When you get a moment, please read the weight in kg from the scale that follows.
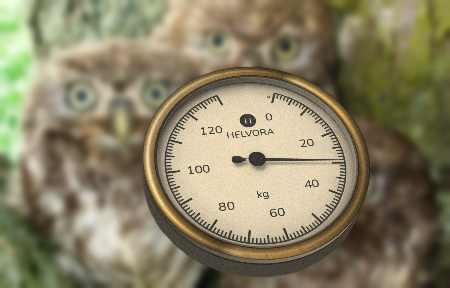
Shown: 30 kg
